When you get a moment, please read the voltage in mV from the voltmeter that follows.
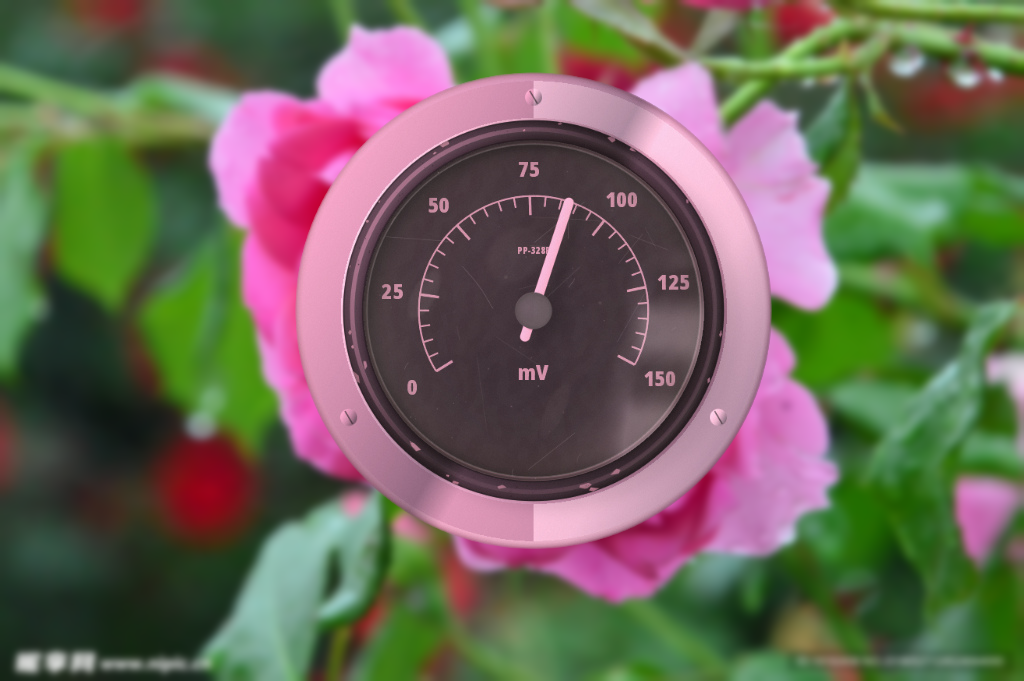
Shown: 87.5 mV
